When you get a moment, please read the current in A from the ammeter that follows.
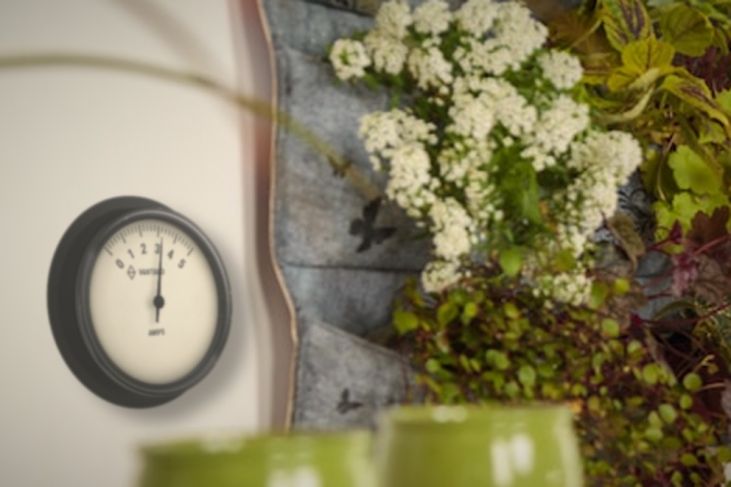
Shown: 3 A
